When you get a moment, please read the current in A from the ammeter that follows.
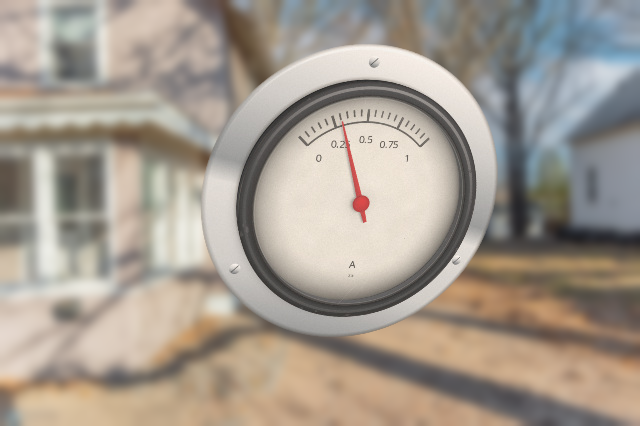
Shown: 0.3 A
